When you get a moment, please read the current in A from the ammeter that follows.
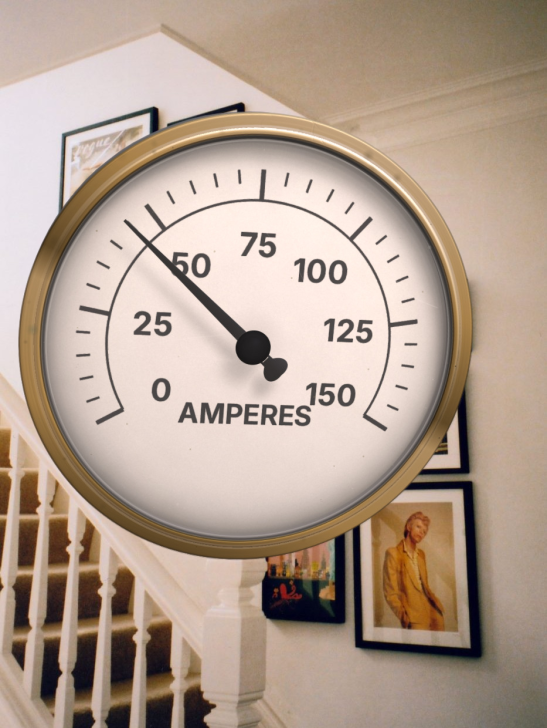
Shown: 45 A
